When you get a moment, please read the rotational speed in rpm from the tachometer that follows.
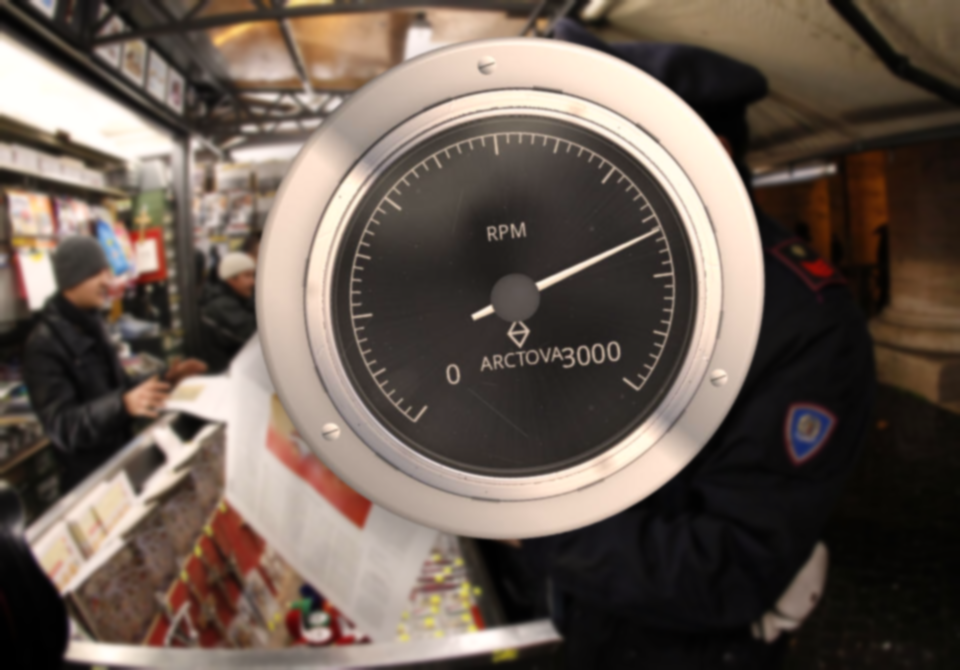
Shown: 2300 rpm
